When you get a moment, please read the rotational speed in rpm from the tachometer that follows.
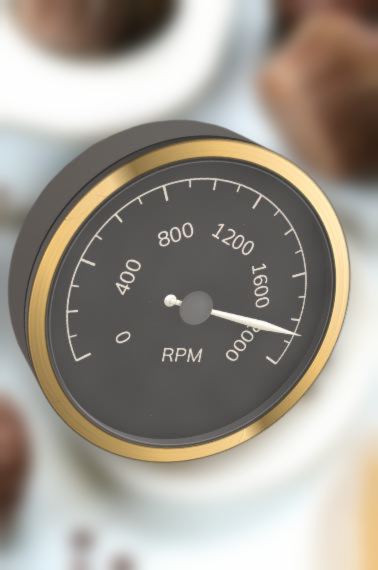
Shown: 1850 rpm
